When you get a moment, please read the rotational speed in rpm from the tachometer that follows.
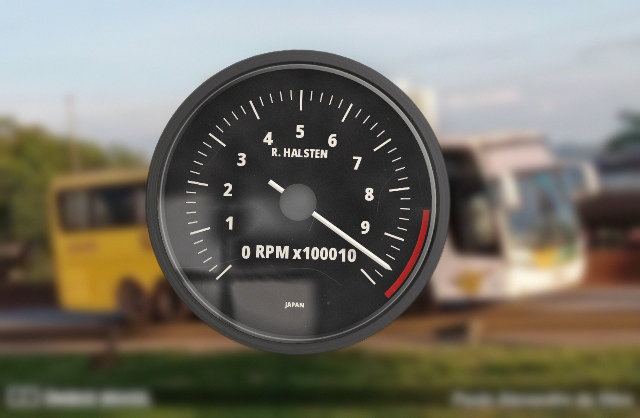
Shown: 9600 rpm
